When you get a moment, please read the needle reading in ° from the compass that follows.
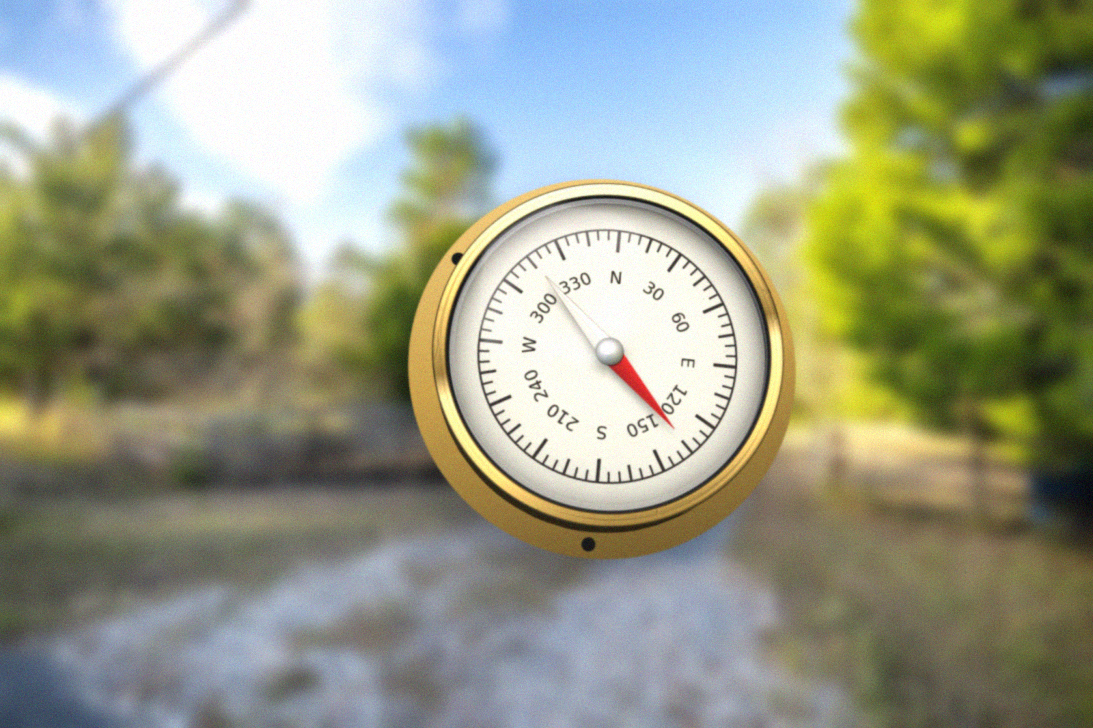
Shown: 135 °
